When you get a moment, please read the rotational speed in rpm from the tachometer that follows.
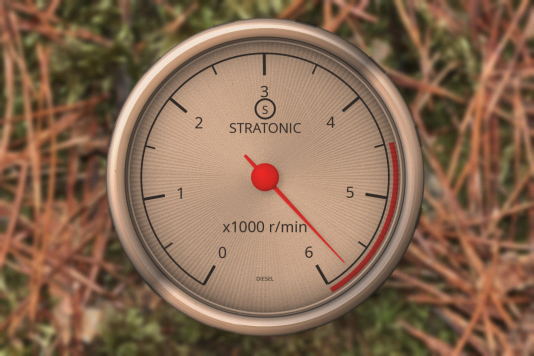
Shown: 5750 rpm
